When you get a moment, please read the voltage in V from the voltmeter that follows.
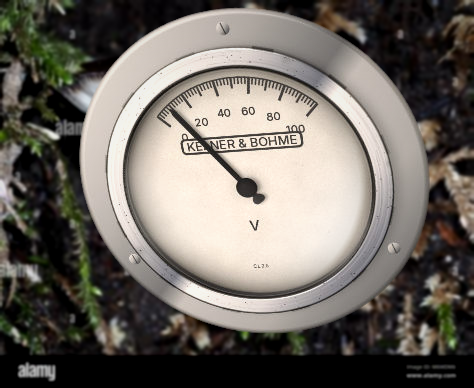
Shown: 10 V
